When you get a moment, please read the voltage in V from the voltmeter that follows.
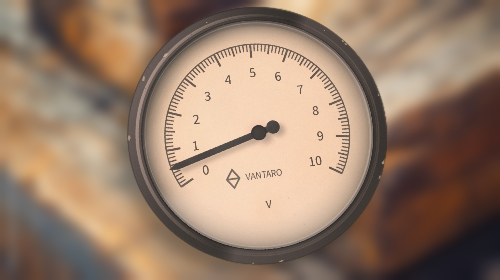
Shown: 0.5 V
